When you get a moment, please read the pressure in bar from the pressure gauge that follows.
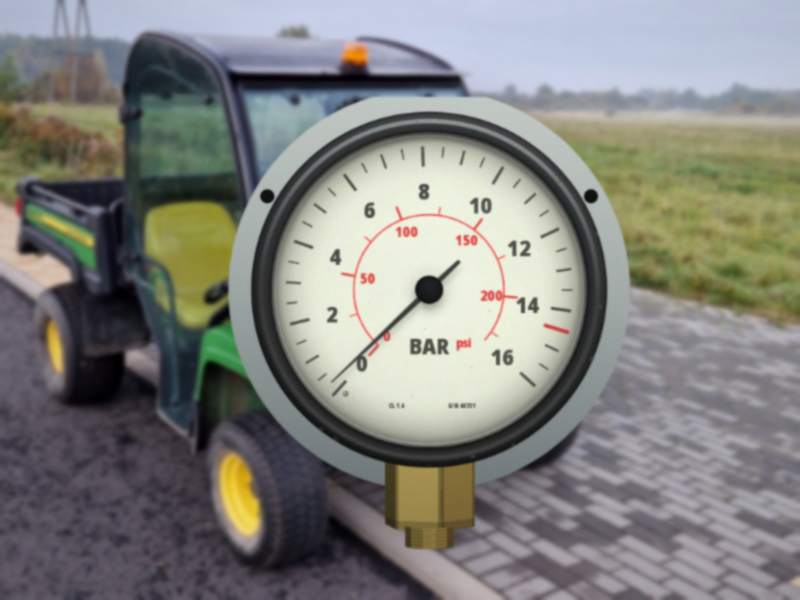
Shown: 0.25 bar
